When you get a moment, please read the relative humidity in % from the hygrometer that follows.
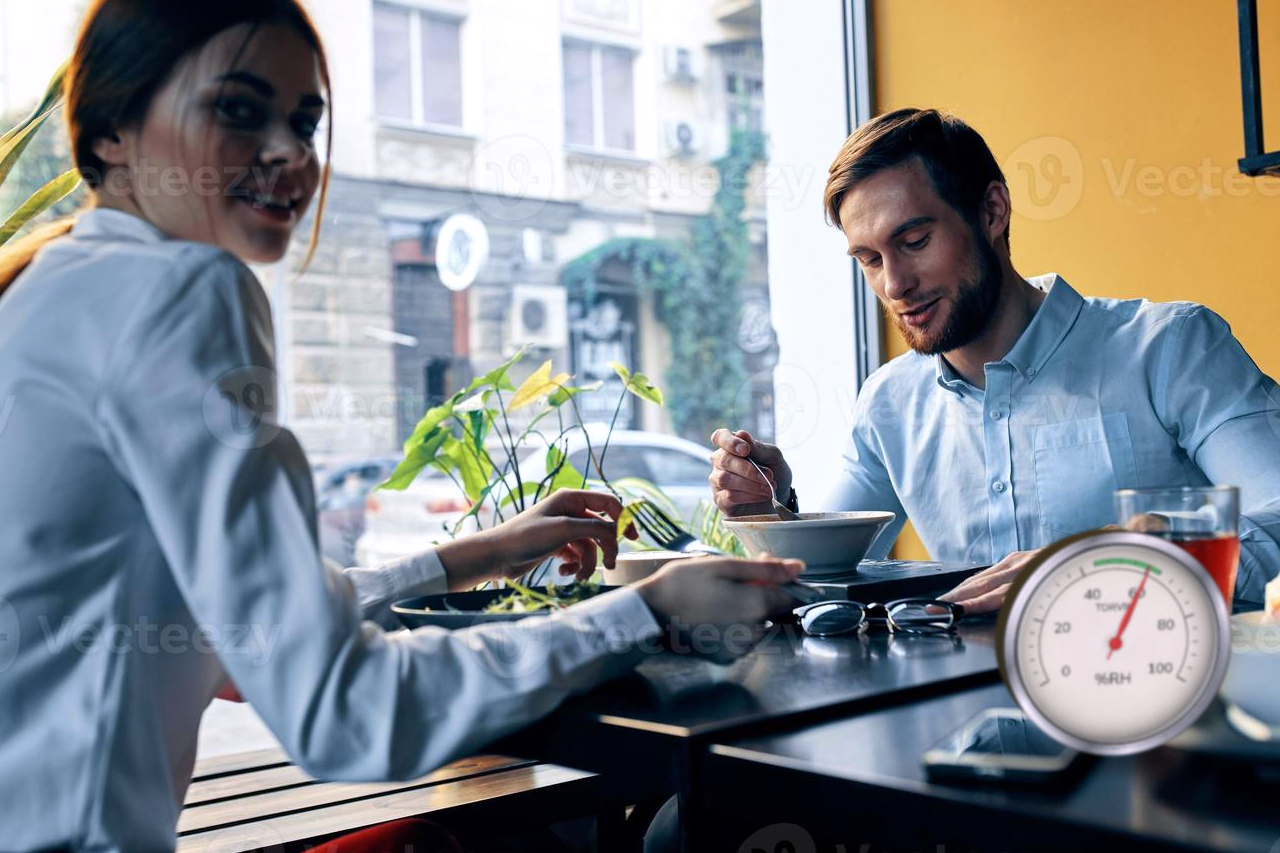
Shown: 60 %
